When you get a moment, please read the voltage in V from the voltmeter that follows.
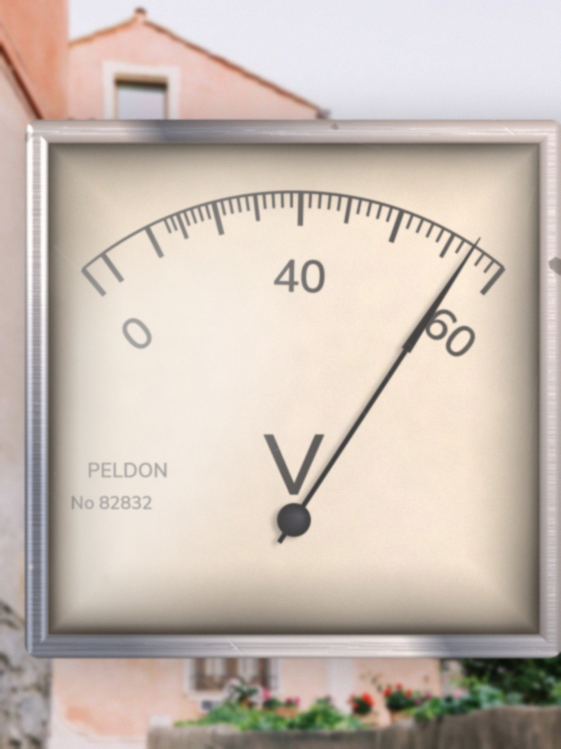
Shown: 57 V
